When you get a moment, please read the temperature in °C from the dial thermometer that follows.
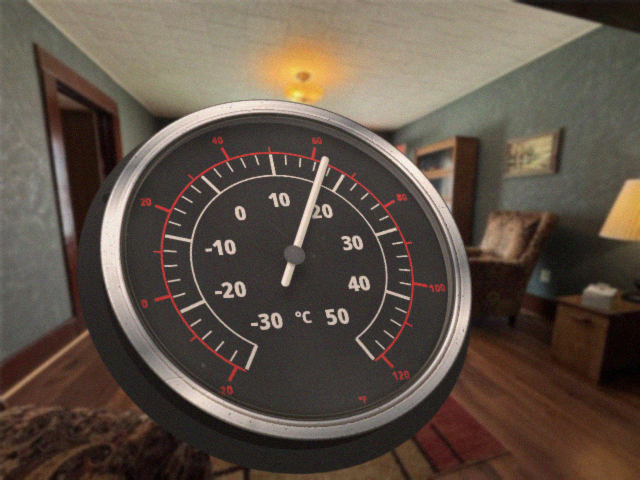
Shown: 17 °C
